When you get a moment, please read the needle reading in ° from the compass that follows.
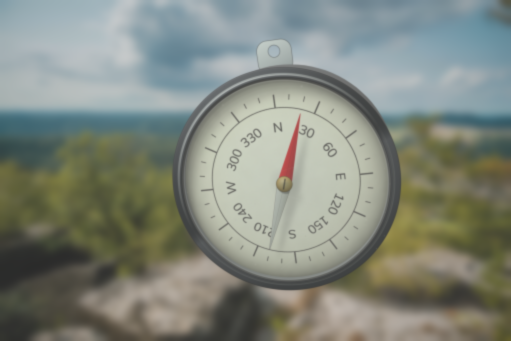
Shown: 20 °
